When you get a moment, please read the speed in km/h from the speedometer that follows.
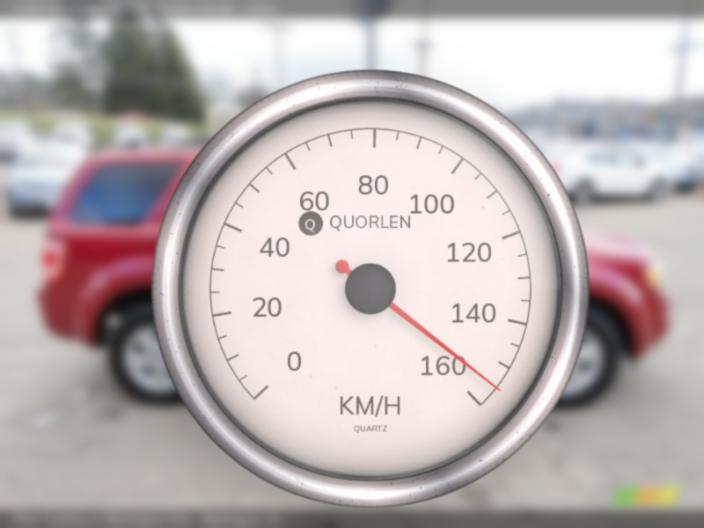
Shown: 155 km/h
